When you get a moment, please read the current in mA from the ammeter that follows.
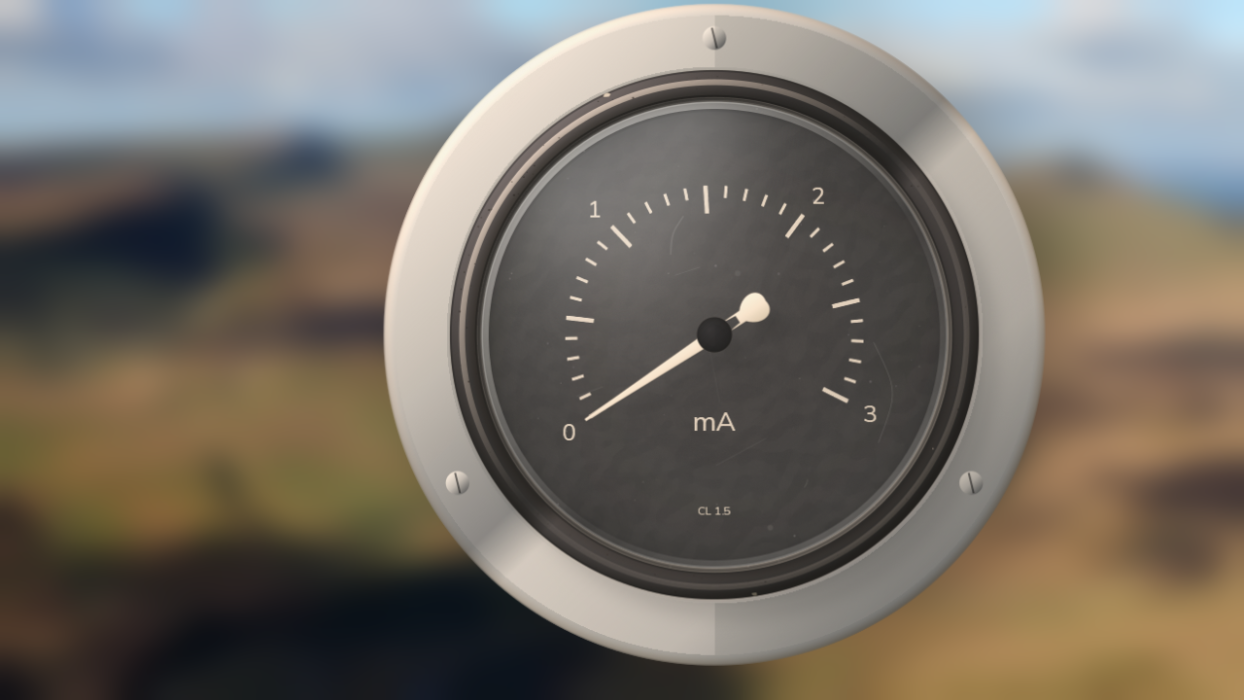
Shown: 0 mA
